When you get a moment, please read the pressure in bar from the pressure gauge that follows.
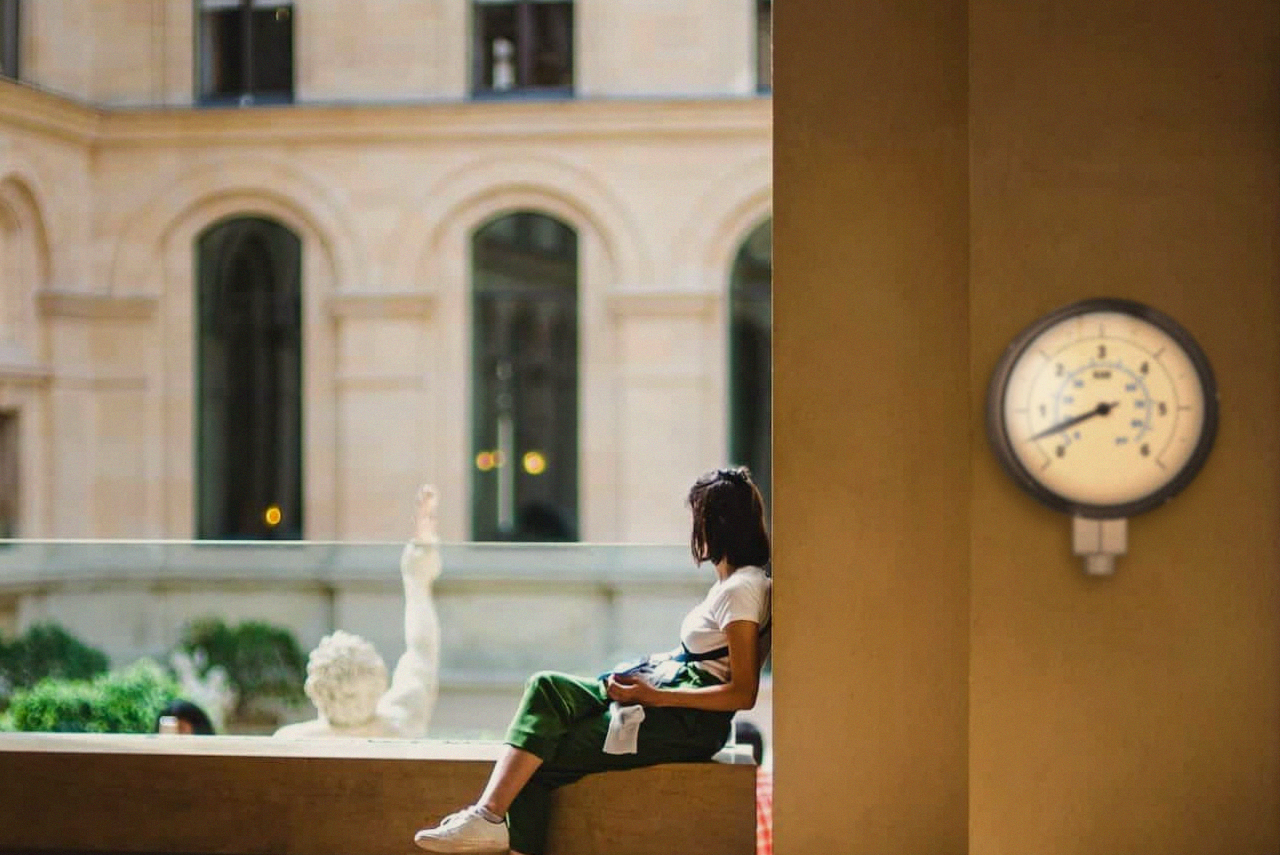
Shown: 0.5 bar
